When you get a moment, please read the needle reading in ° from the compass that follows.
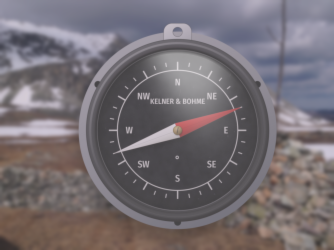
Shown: 70 °
